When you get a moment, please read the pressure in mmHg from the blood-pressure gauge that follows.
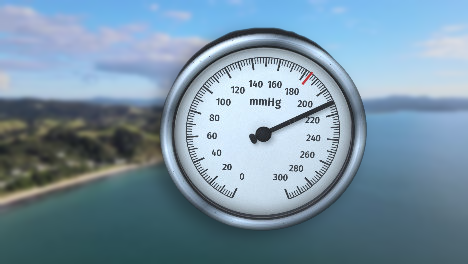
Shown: 210 mmHg
